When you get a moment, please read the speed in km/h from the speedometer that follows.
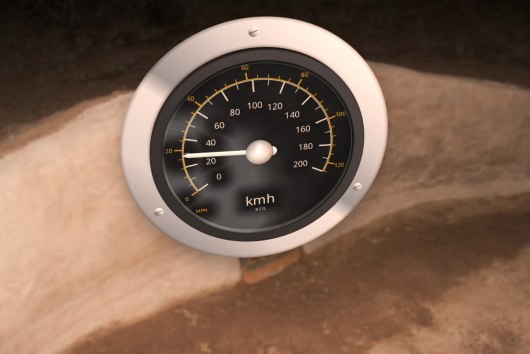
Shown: 30 km/h
